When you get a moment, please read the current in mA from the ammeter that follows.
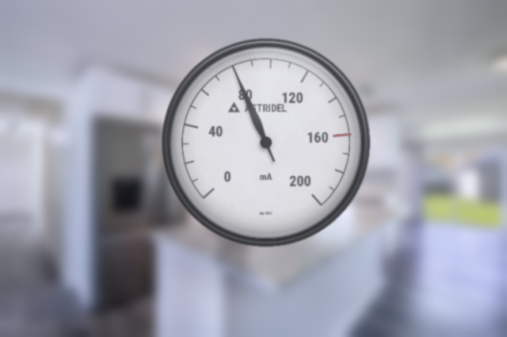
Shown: 80 mA
